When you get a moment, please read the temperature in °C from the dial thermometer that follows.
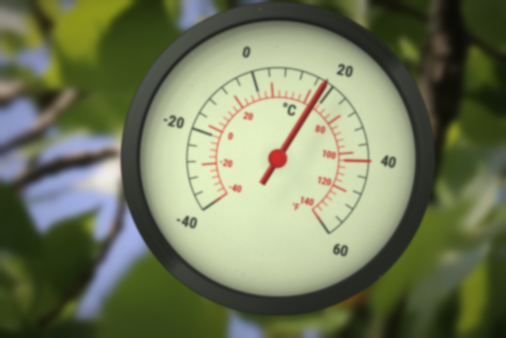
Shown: 18 °C
